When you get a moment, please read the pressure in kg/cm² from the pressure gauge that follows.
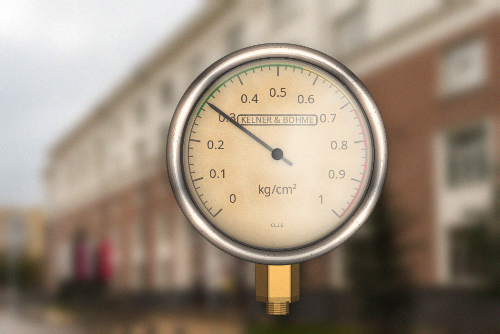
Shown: 0.3 kg/cm²
